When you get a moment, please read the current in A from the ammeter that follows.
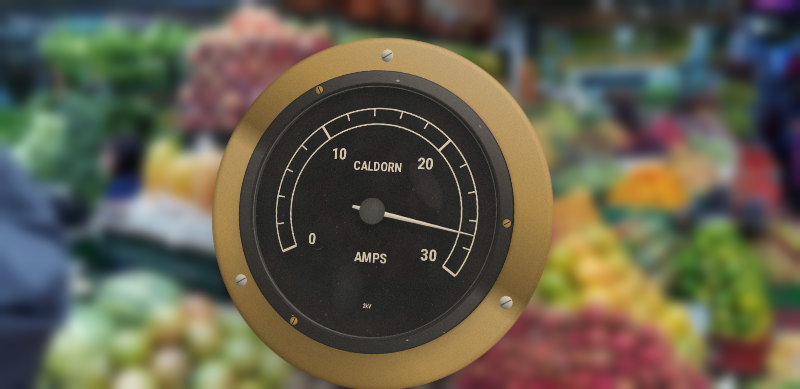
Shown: 27 A
